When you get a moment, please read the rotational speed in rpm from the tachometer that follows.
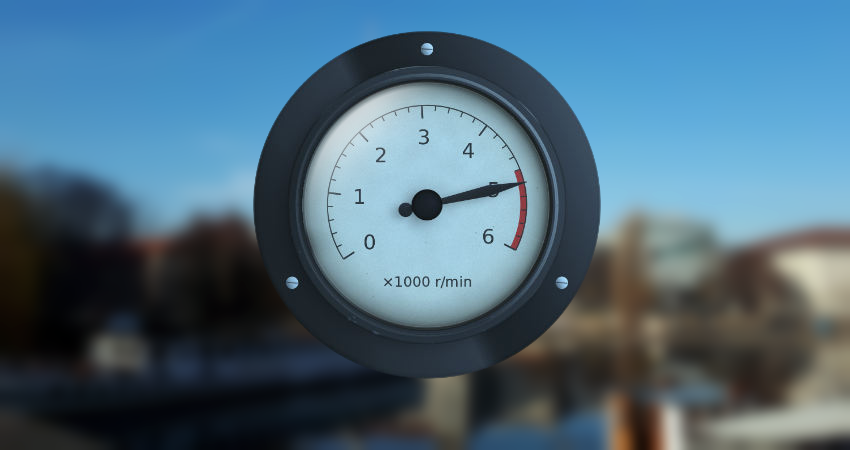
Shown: 5000 rpm
